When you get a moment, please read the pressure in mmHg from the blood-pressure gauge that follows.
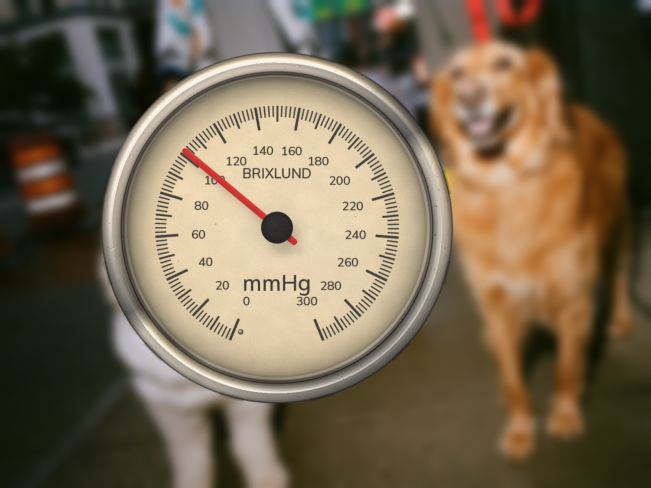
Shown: 102 mmHg
